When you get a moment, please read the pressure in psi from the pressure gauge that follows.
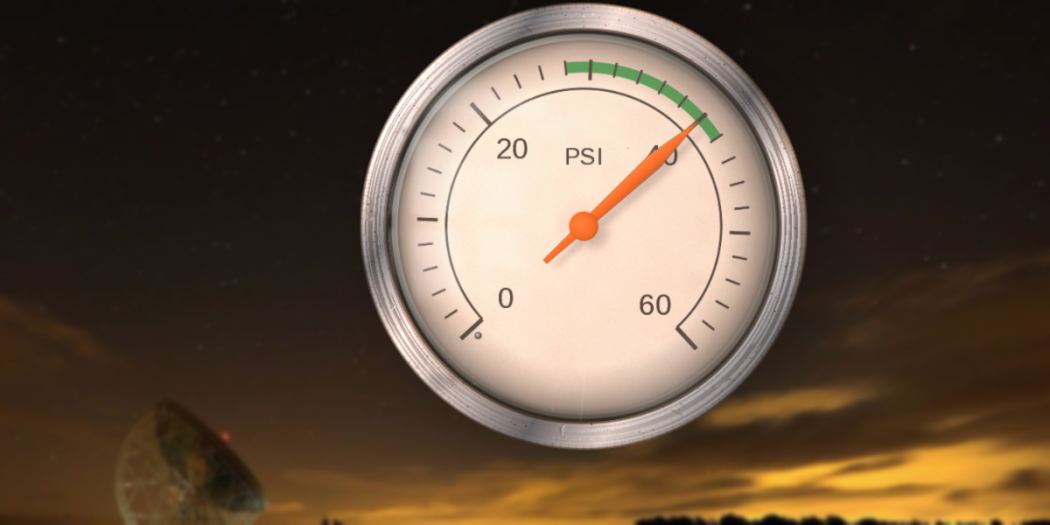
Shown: 40 psi
